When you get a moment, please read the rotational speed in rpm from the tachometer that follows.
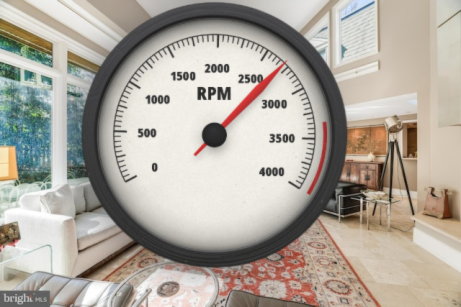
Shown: 2700 rpm
